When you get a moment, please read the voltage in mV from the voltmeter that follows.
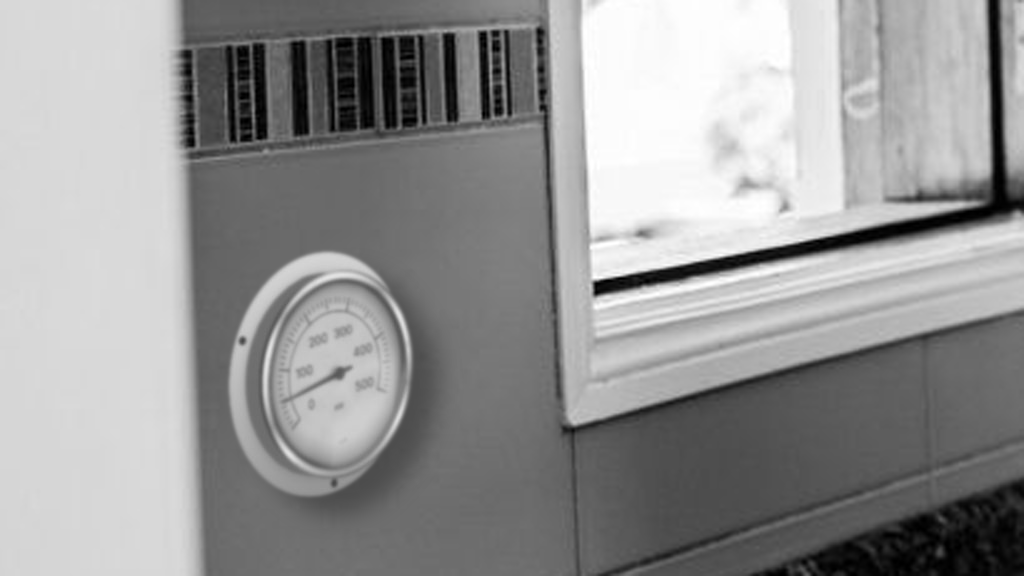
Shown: 50 mV
